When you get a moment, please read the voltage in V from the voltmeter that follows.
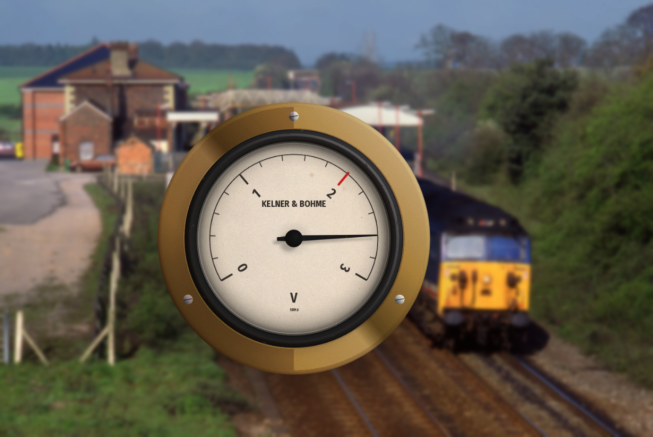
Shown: 2.6 V
